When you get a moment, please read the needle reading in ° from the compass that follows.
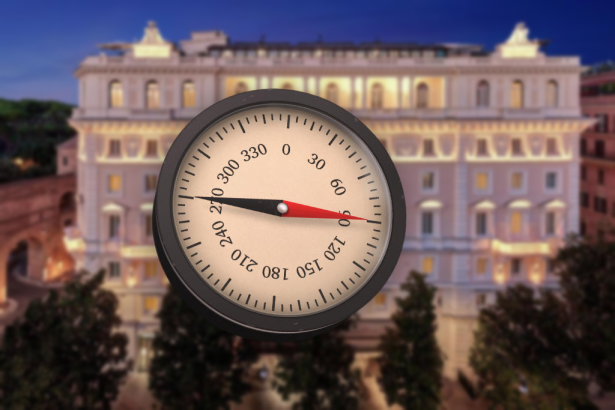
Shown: 90 °
